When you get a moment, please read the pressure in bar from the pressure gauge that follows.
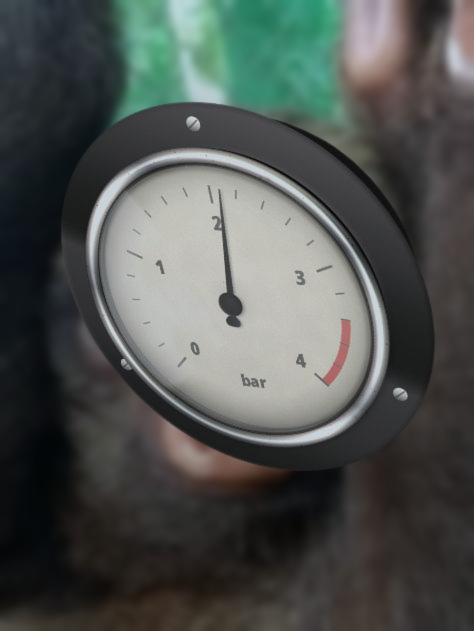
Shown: 2.1 bar
